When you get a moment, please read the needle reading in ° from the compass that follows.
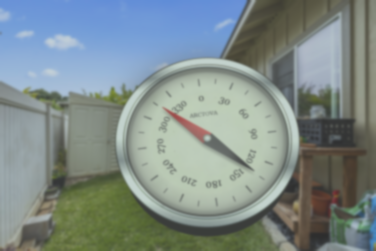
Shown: 315 °
